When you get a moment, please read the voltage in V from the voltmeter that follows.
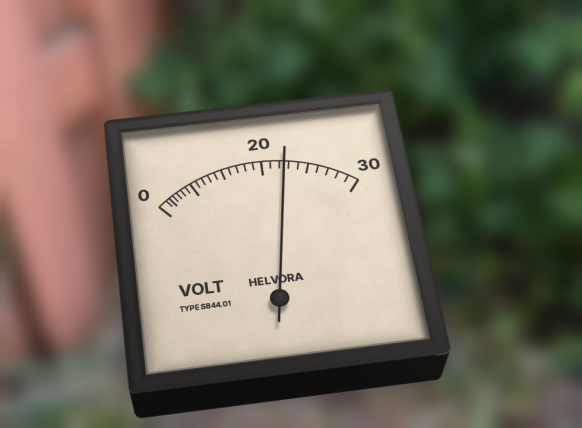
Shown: 22.5 V
